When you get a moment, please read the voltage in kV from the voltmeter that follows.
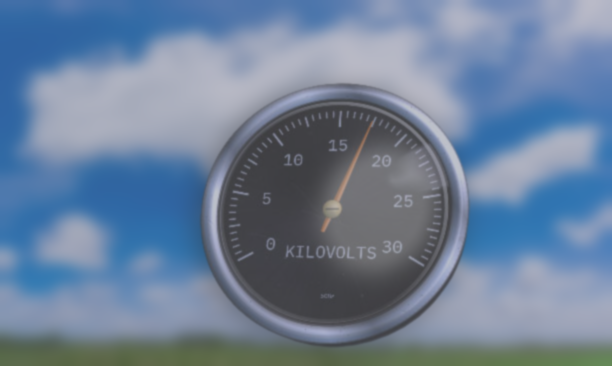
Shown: 17.5 kV
